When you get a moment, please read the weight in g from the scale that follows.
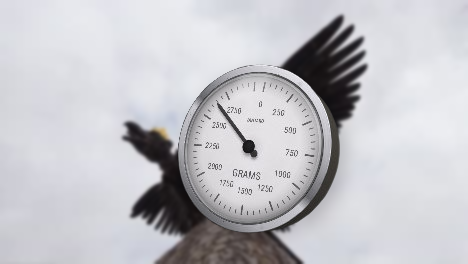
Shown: 2650 g
